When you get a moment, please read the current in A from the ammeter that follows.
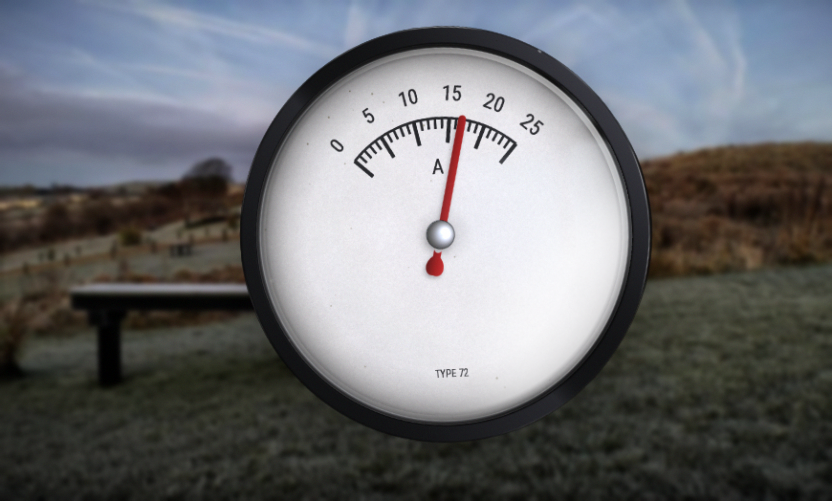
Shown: 17 A
